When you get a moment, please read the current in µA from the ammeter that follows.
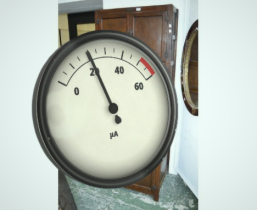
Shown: 20 µA
